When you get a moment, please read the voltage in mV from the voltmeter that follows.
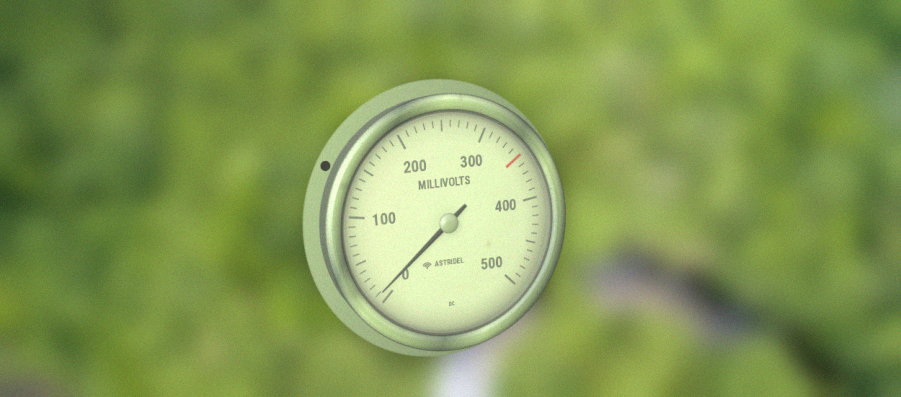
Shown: 10 mV
